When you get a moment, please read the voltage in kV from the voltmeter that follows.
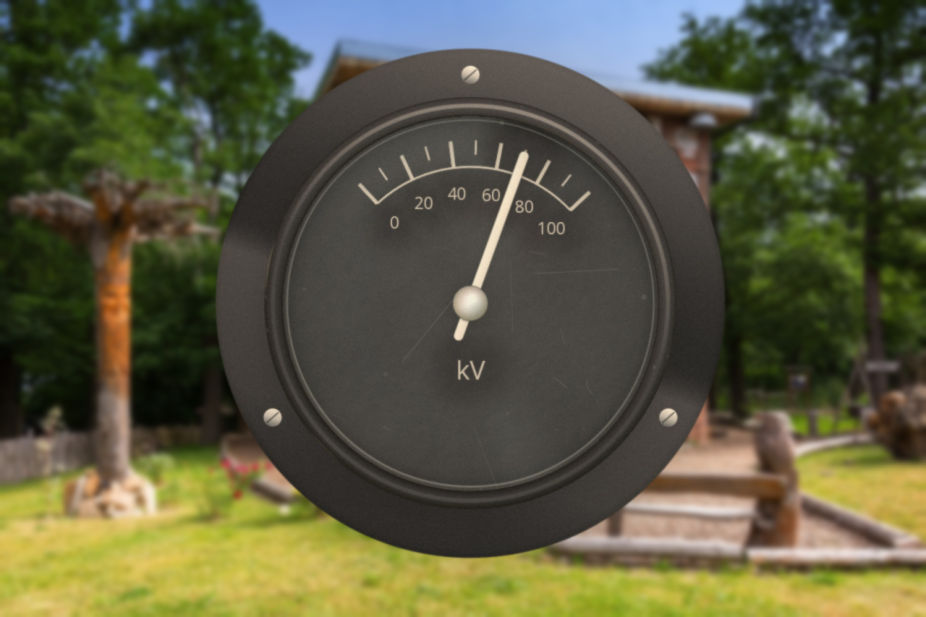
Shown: 70 kV
